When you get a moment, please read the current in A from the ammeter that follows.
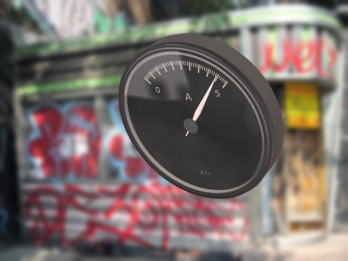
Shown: 4.5 A
